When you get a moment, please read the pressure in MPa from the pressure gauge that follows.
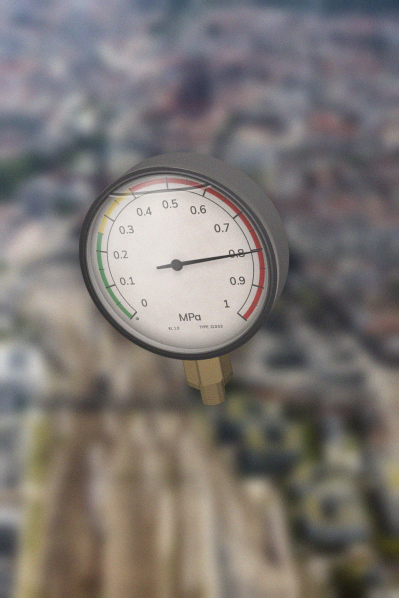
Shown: 0.8 MPa
